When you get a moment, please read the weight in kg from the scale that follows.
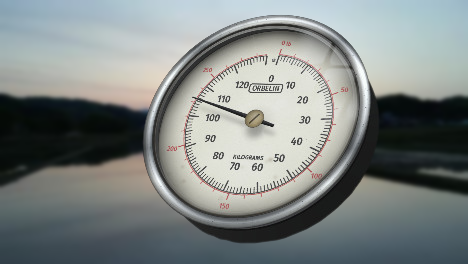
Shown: 105 kg
